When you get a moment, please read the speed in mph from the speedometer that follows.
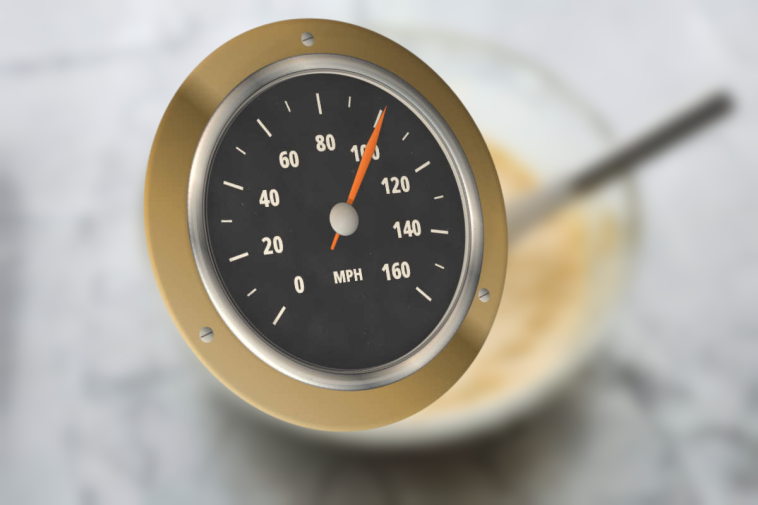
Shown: 100 mph
